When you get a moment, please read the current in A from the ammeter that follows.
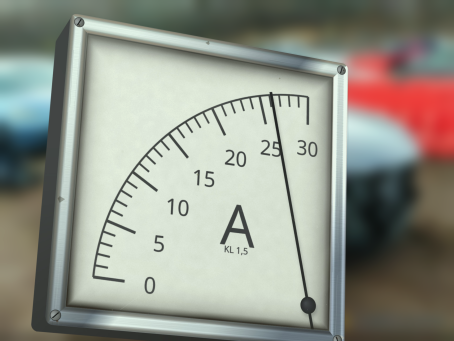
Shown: 26 A
